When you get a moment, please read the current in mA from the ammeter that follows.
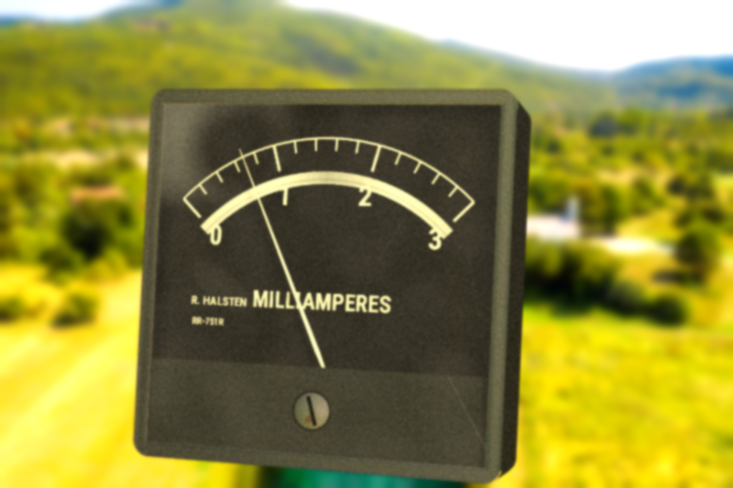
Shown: 0.7 mA
